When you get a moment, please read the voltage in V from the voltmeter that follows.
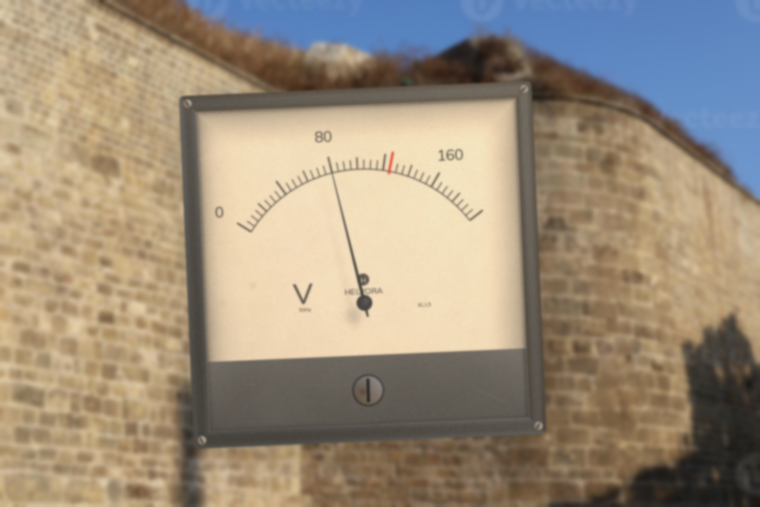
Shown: 80 V
